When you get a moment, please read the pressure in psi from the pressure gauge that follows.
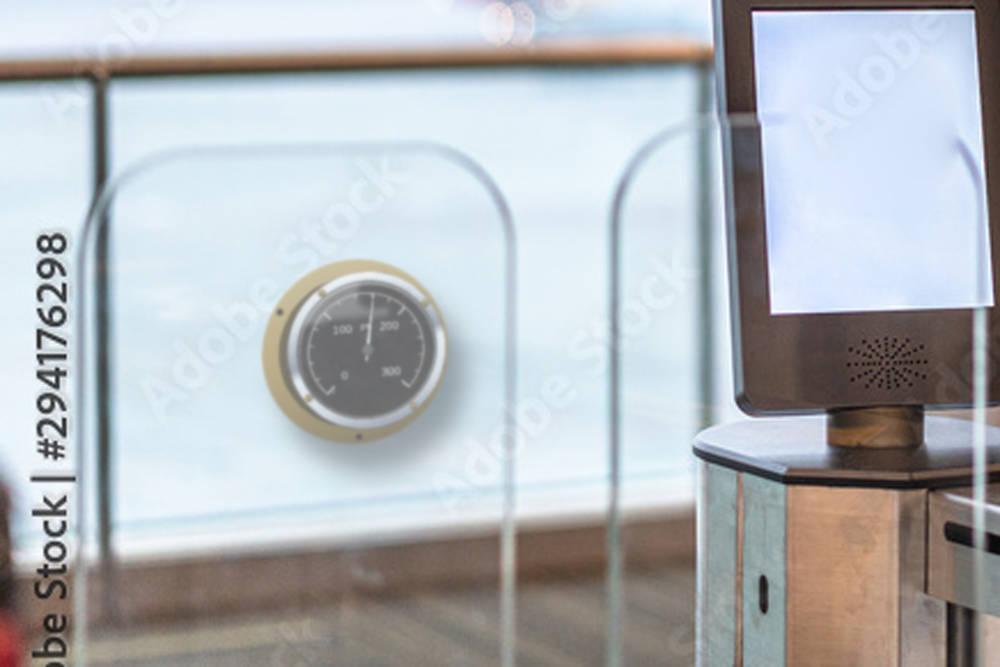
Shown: 160 psi
